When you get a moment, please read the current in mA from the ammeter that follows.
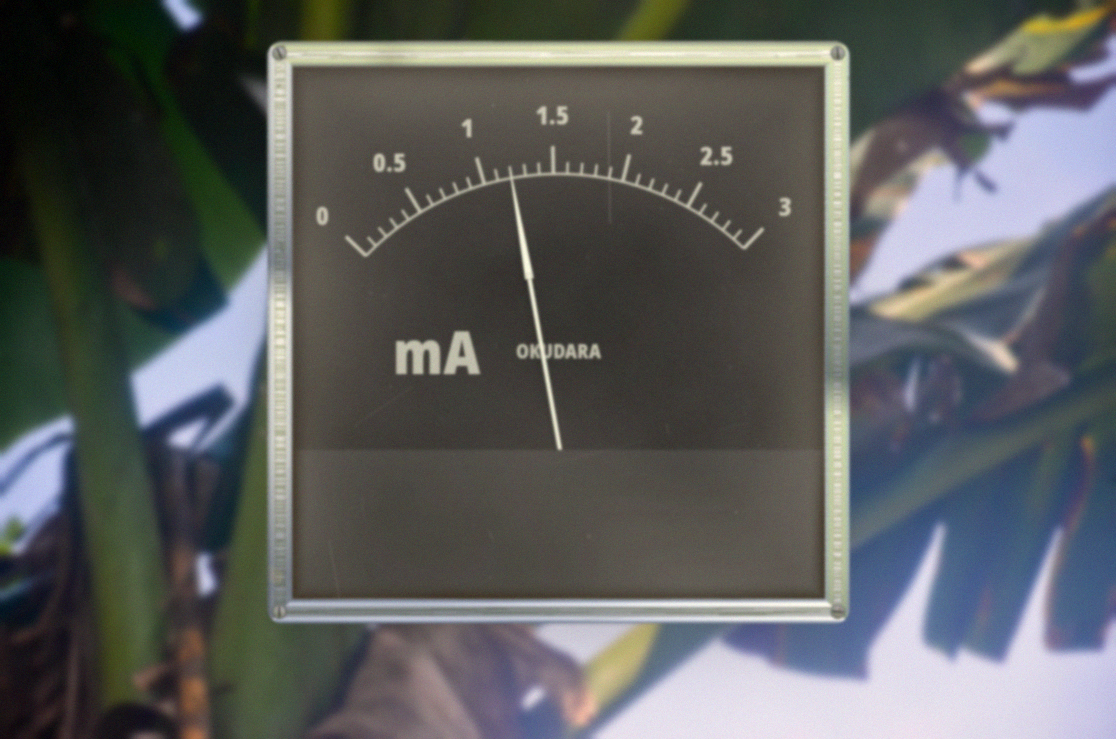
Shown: 1.2 mA
